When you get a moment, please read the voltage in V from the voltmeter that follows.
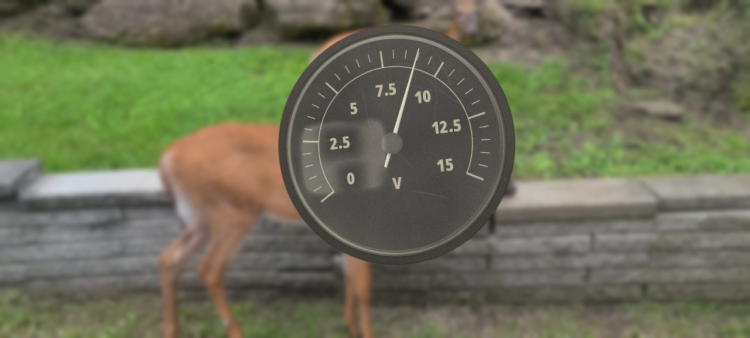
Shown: 9 V
